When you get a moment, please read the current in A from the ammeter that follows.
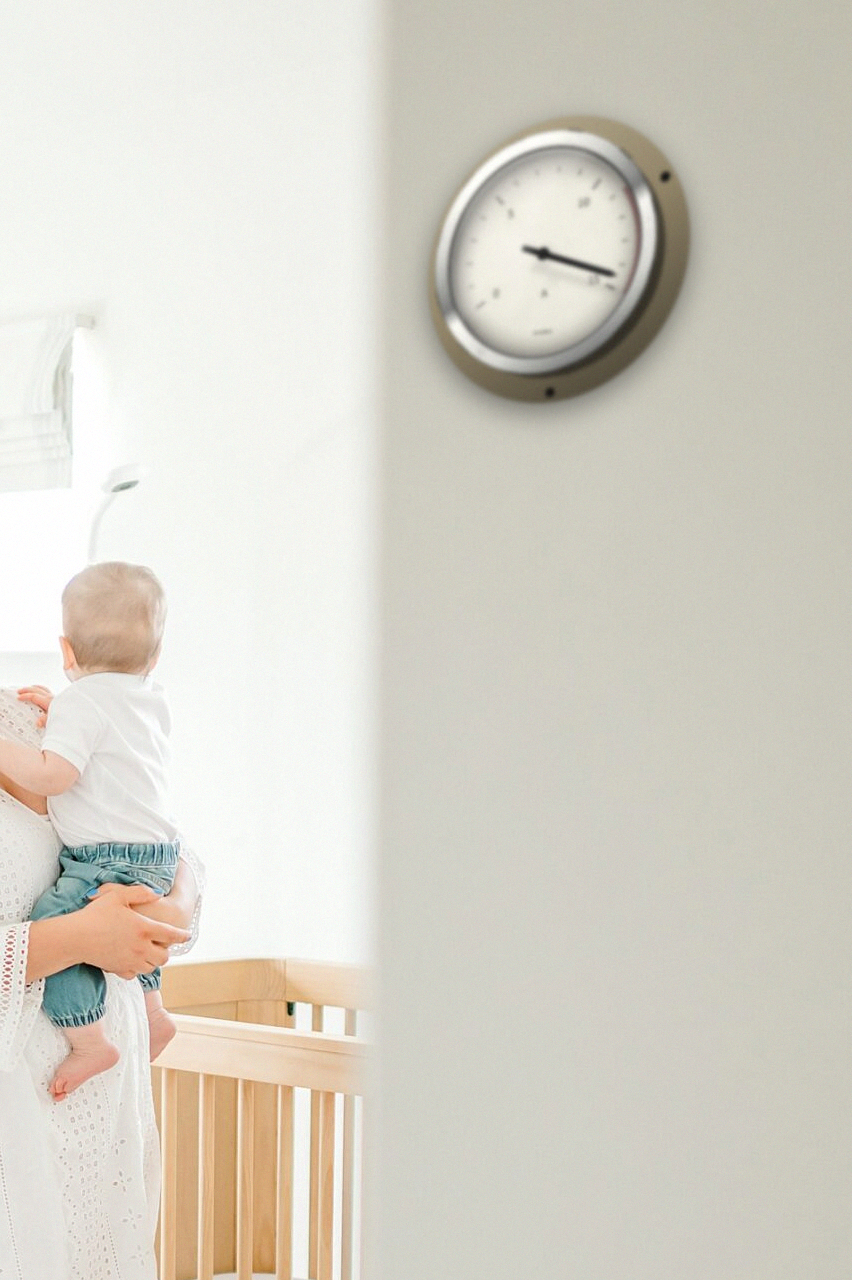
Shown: 14.5 A
